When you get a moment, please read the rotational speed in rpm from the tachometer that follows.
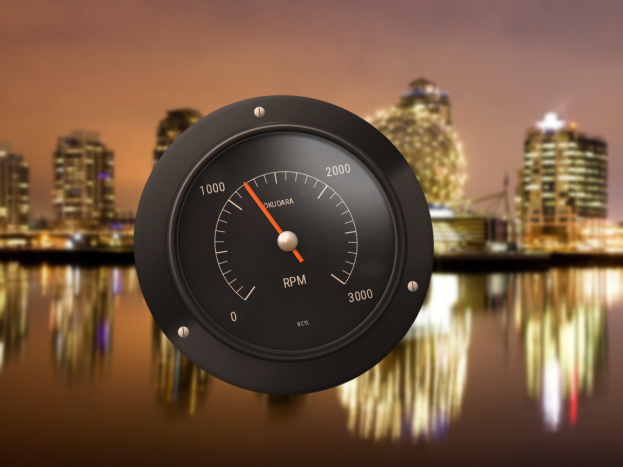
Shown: 1200 rpm
